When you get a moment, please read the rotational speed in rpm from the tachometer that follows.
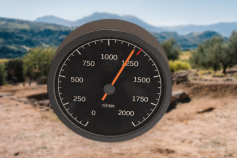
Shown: 1200 rpm
